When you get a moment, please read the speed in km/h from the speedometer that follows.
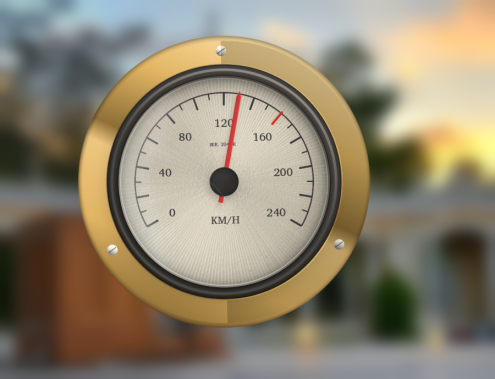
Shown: 130 km/h
